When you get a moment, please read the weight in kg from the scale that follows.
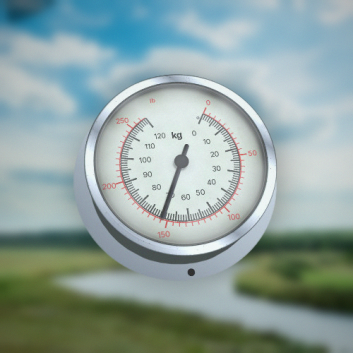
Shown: 70 kg
